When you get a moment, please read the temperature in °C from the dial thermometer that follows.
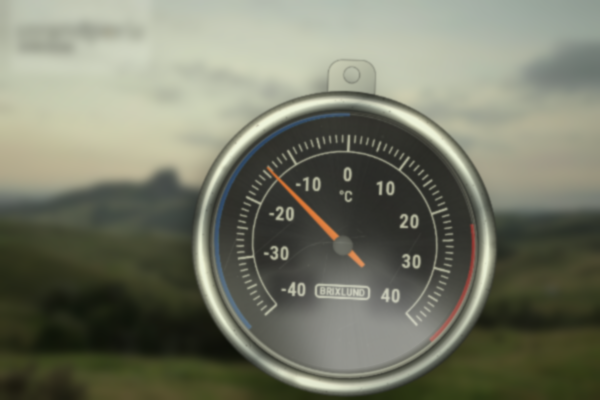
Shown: -14 °C
